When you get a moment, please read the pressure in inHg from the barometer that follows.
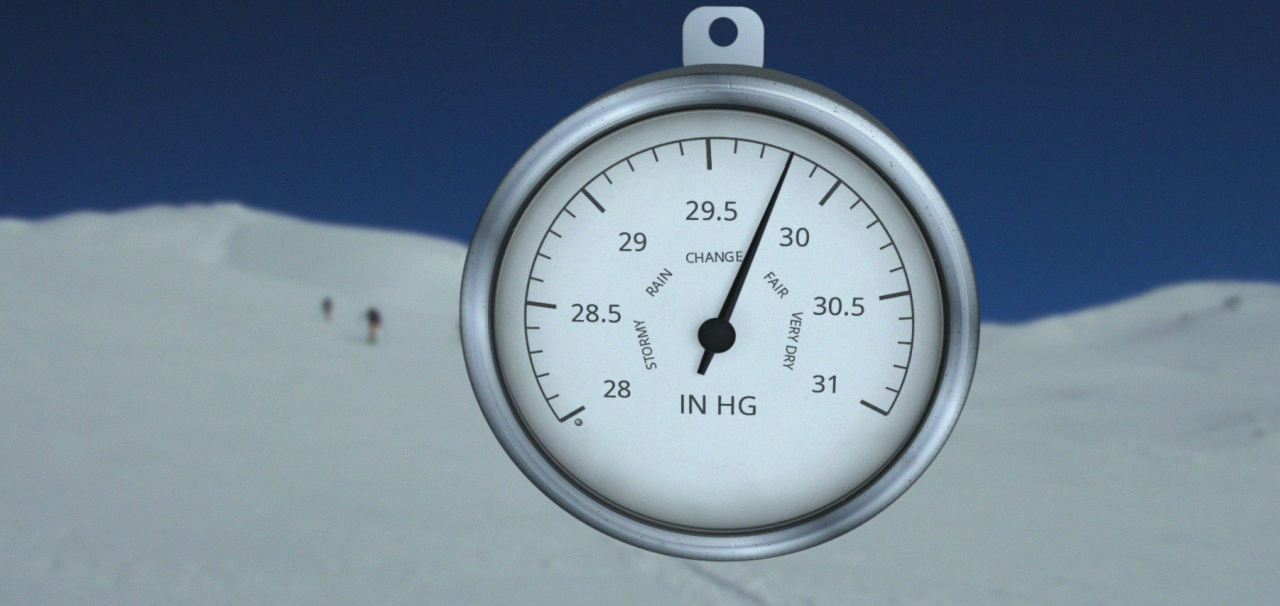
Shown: 29.8 inHg
